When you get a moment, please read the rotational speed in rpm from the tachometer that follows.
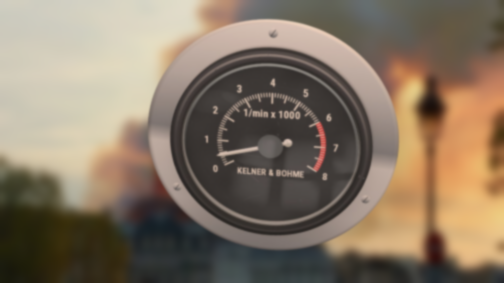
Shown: 500 rpm
